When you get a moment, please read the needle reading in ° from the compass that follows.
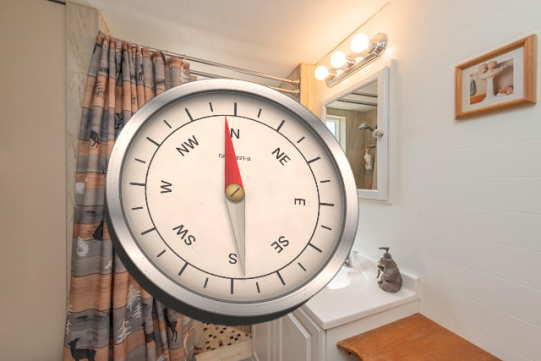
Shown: 352.5 °
